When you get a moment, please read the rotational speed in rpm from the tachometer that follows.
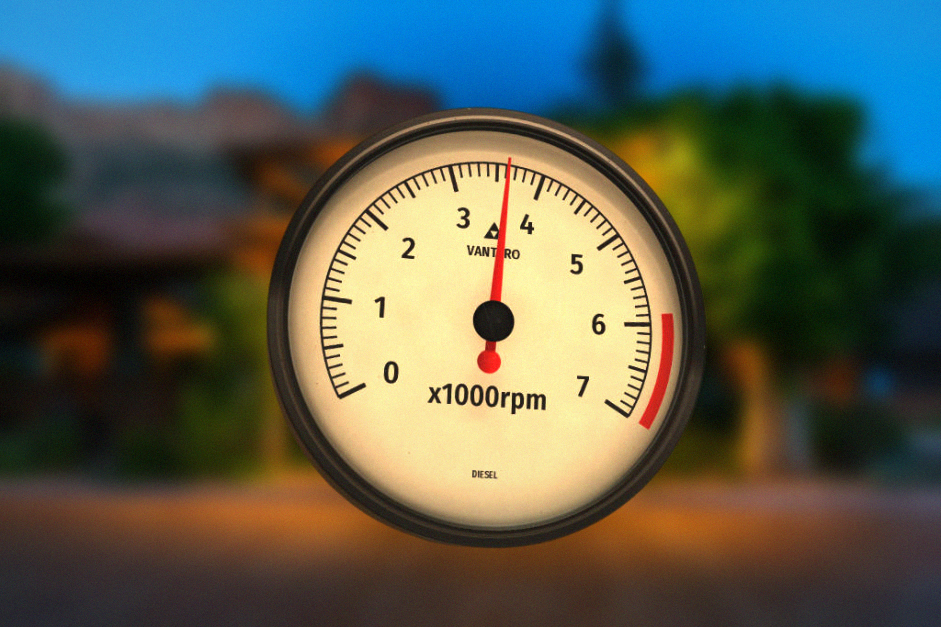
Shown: 3600 rpm
